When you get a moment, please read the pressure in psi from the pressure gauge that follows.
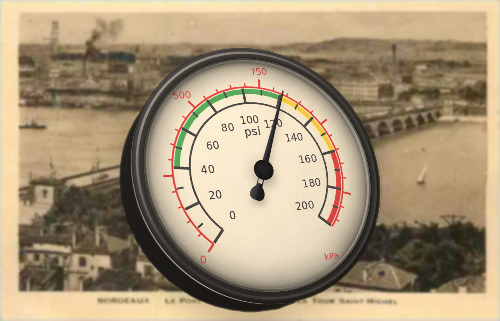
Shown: 120 psi
